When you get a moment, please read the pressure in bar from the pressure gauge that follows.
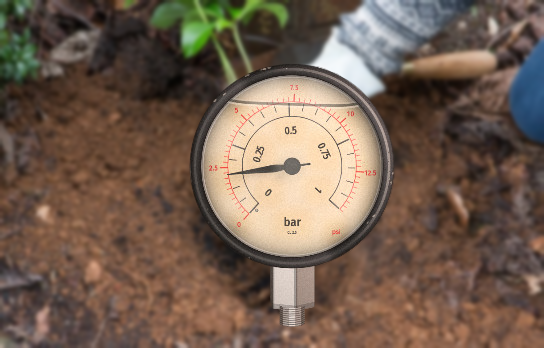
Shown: 0.15 bar
